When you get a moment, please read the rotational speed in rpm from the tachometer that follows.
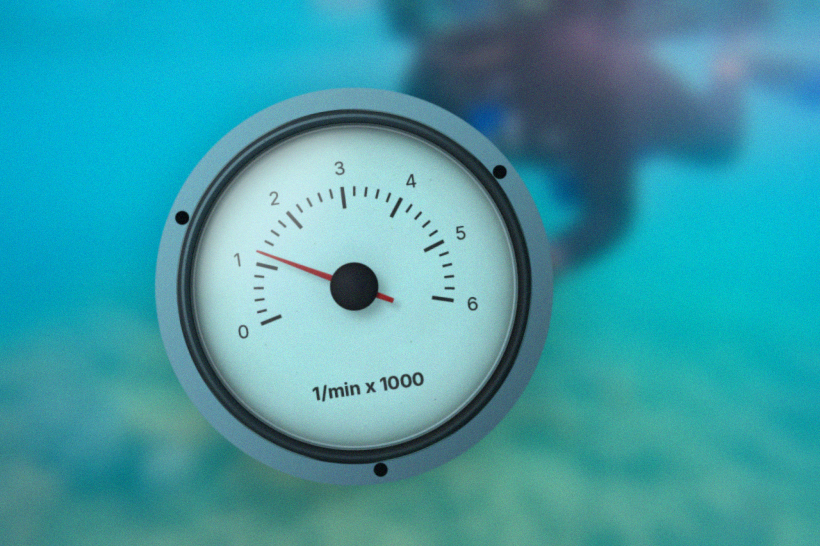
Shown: 1200 rpm
